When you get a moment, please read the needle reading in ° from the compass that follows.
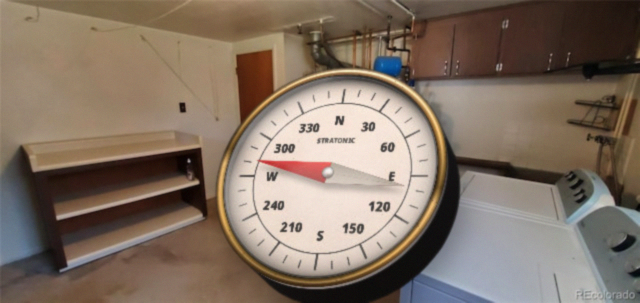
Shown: 280 °
